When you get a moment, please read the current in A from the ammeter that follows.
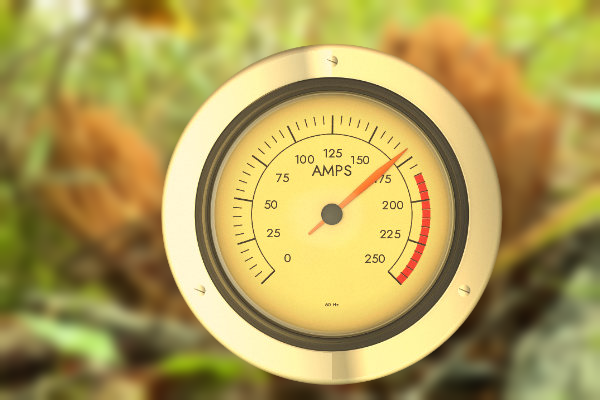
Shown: 170 A
